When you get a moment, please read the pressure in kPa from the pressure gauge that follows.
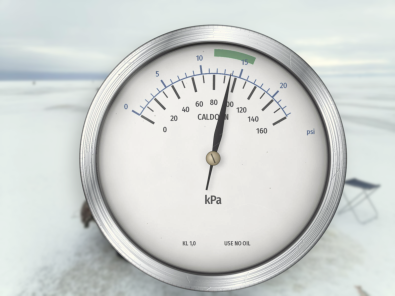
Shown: 95 kPa
